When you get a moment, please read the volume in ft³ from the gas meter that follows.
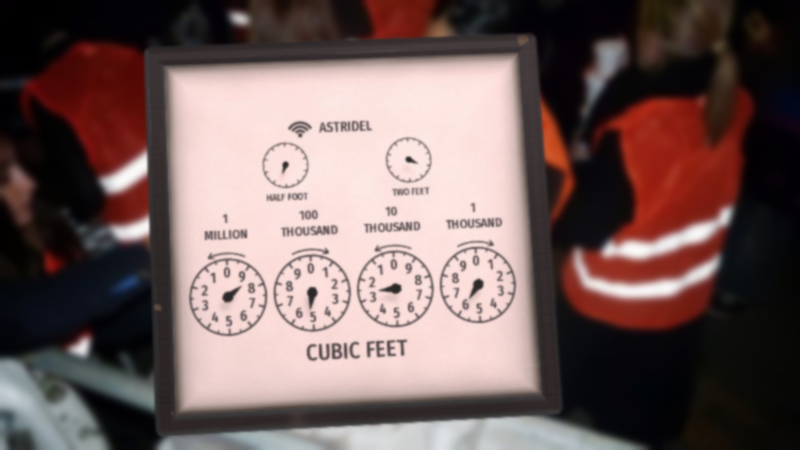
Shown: 852600 ft³
